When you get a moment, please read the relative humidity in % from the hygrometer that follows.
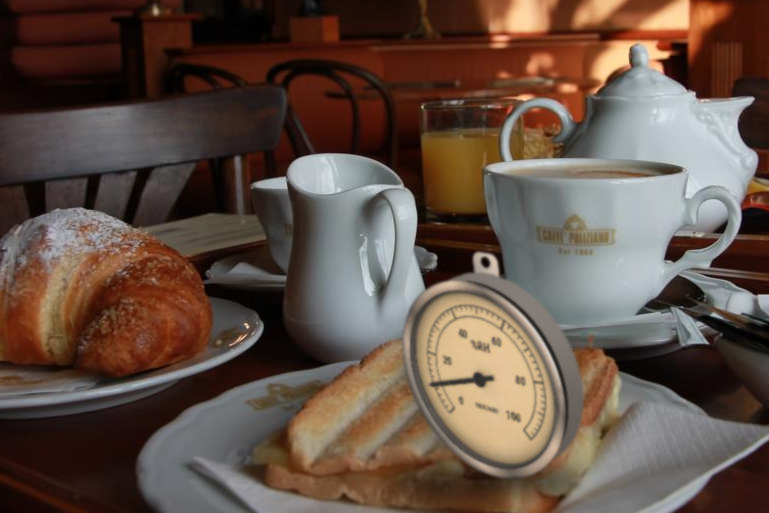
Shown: 10 %
